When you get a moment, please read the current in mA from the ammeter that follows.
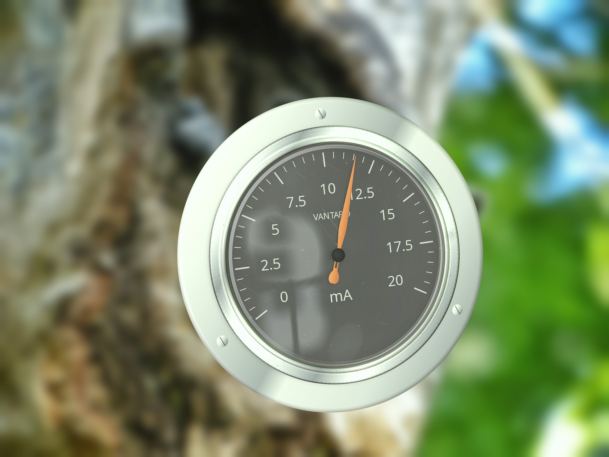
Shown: 11.5 mA
